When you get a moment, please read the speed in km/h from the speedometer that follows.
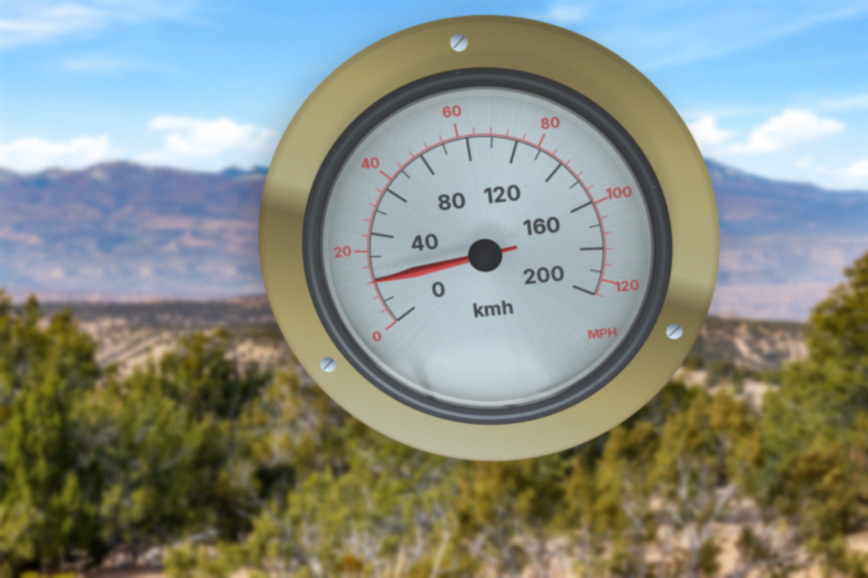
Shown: 20 km/h
